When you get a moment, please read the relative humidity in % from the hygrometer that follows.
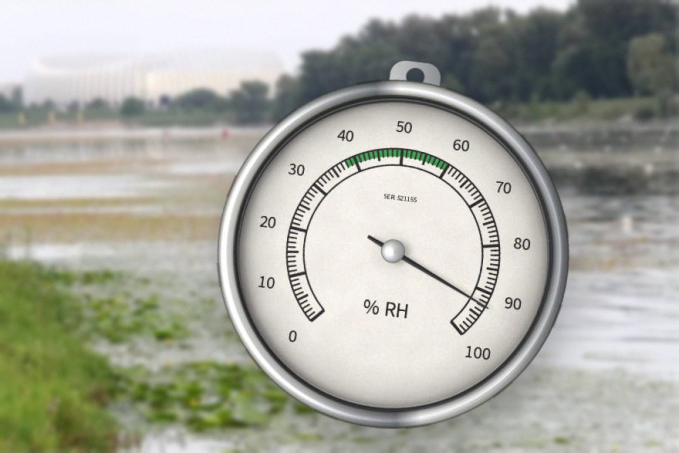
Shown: 93 %
